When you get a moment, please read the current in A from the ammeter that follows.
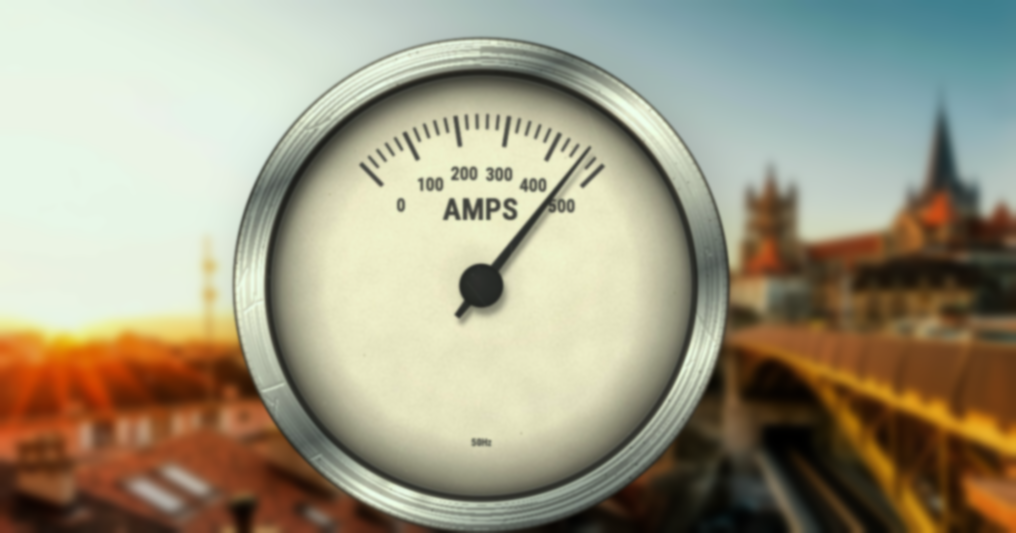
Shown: 460 A
